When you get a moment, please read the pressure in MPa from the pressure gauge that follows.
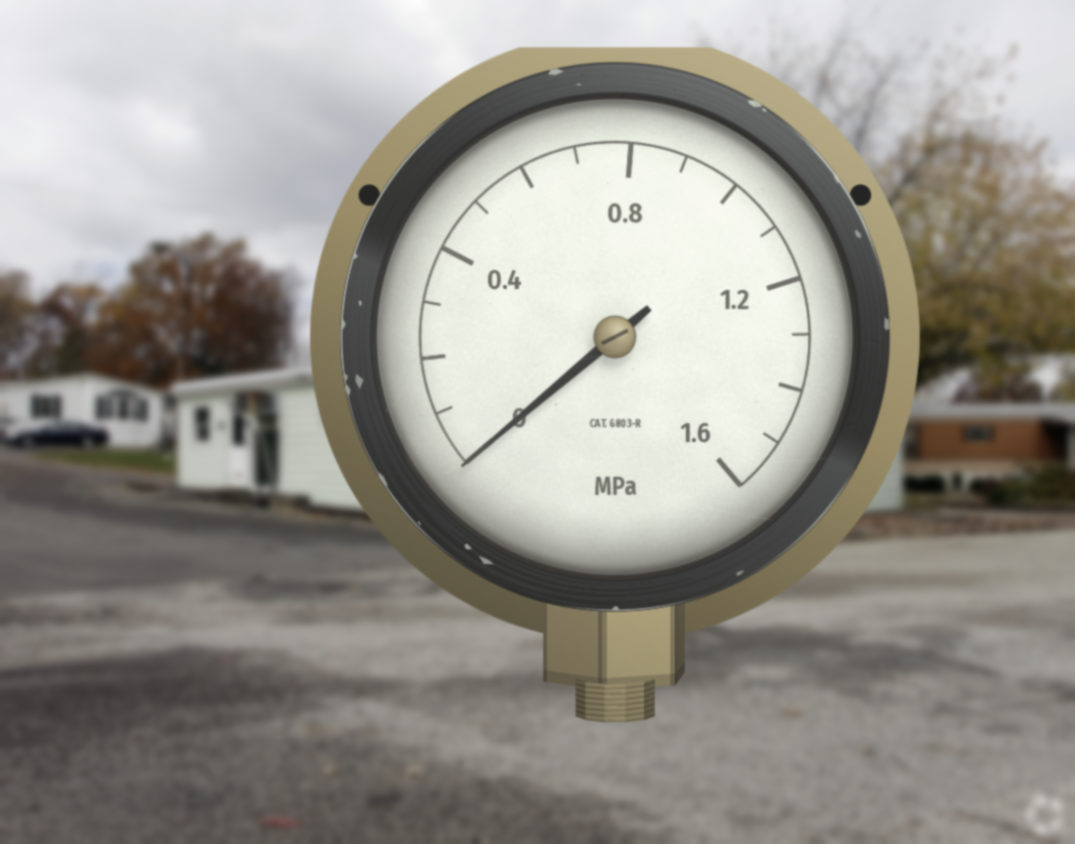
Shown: 0 MPa
